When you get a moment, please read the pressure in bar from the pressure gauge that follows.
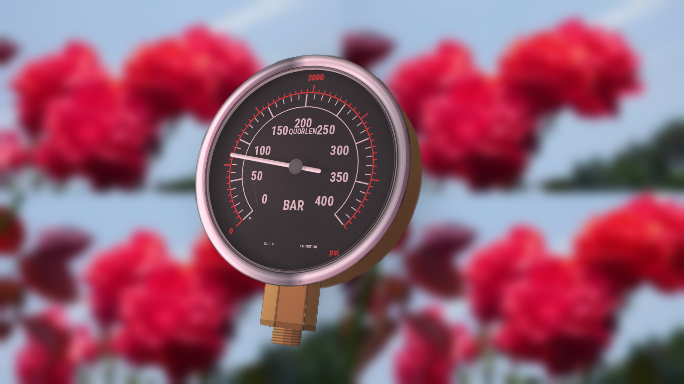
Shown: 80 bar
